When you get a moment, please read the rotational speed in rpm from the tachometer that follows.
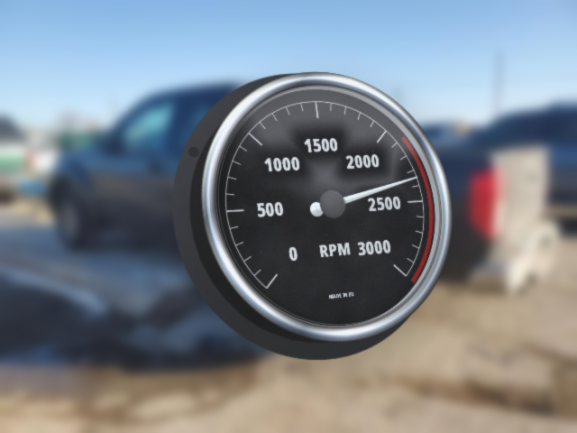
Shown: 2350 rpm
